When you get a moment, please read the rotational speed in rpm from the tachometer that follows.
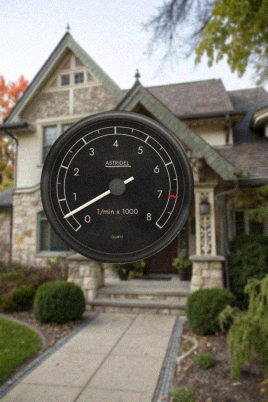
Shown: 500 rpm
